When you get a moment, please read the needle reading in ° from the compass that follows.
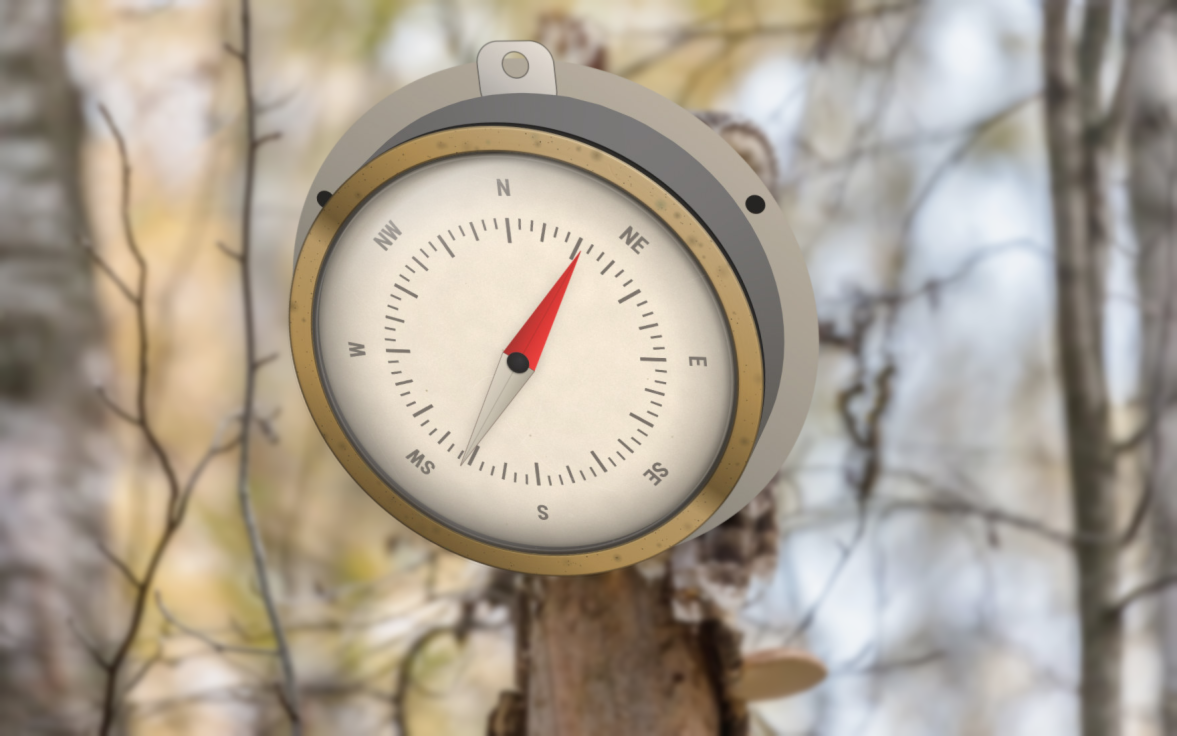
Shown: 32.5 °
